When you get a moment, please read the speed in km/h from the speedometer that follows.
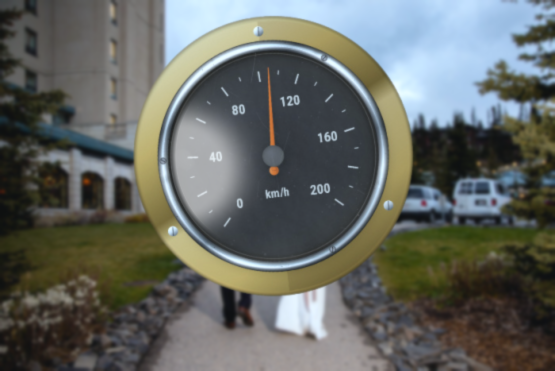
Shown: 105 km/h
